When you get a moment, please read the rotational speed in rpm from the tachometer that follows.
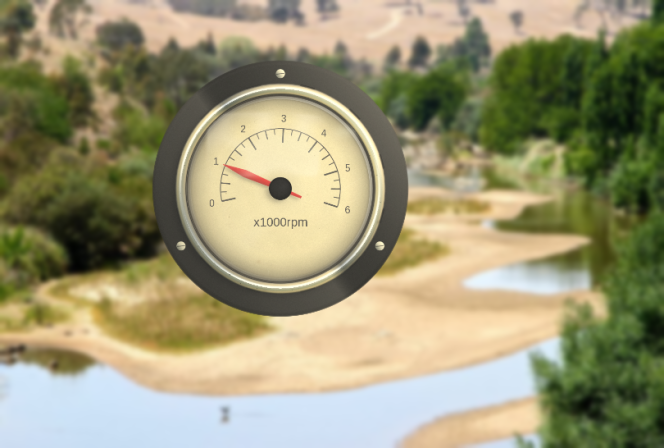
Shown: 1000 rpm
